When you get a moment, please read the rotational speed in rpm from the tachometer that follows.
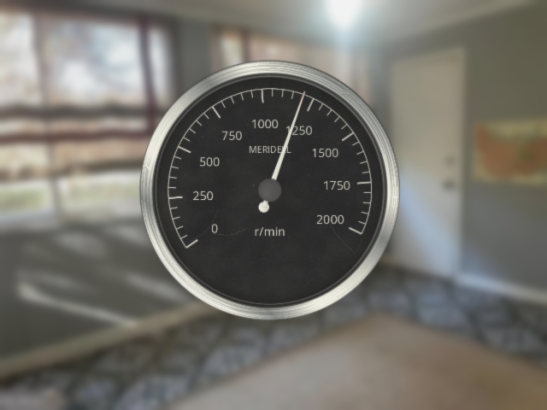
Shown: 1200 rpm
